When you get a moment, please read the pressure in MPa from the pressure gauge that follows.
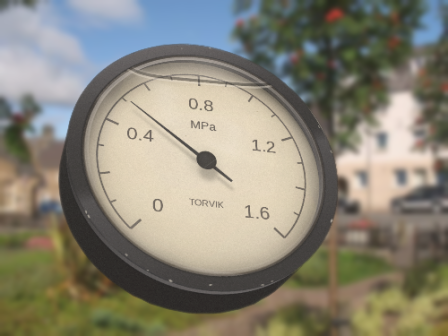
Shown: 0.5 MPa
